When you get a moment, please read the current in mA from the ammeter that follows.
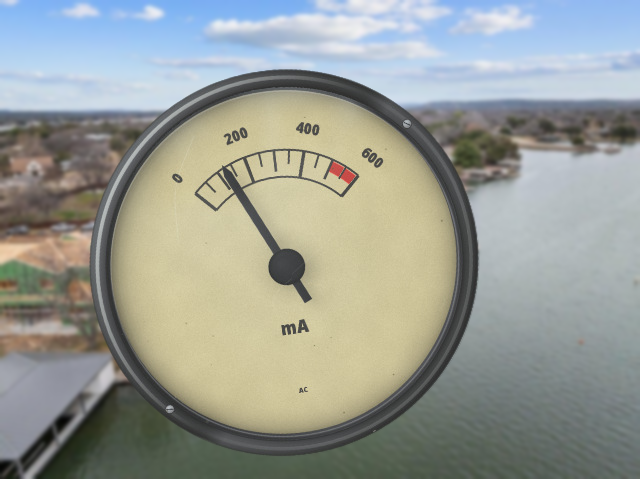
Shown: 125 mA
